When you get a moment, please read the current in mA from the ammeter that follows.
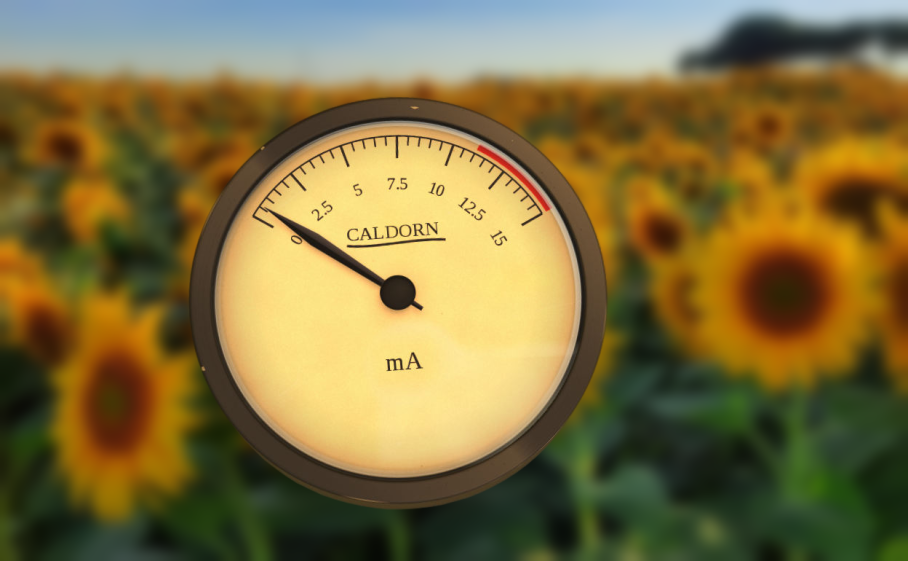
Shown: 0.5 mA
